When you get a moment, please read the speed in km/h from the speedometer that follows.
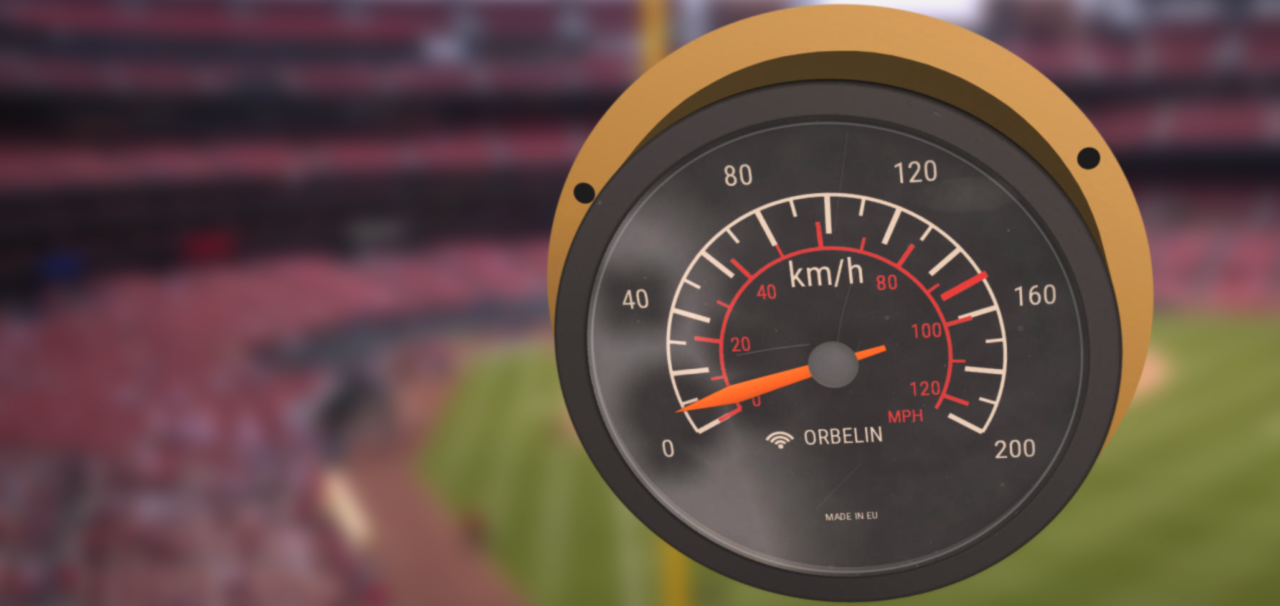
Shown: 10 km/h
